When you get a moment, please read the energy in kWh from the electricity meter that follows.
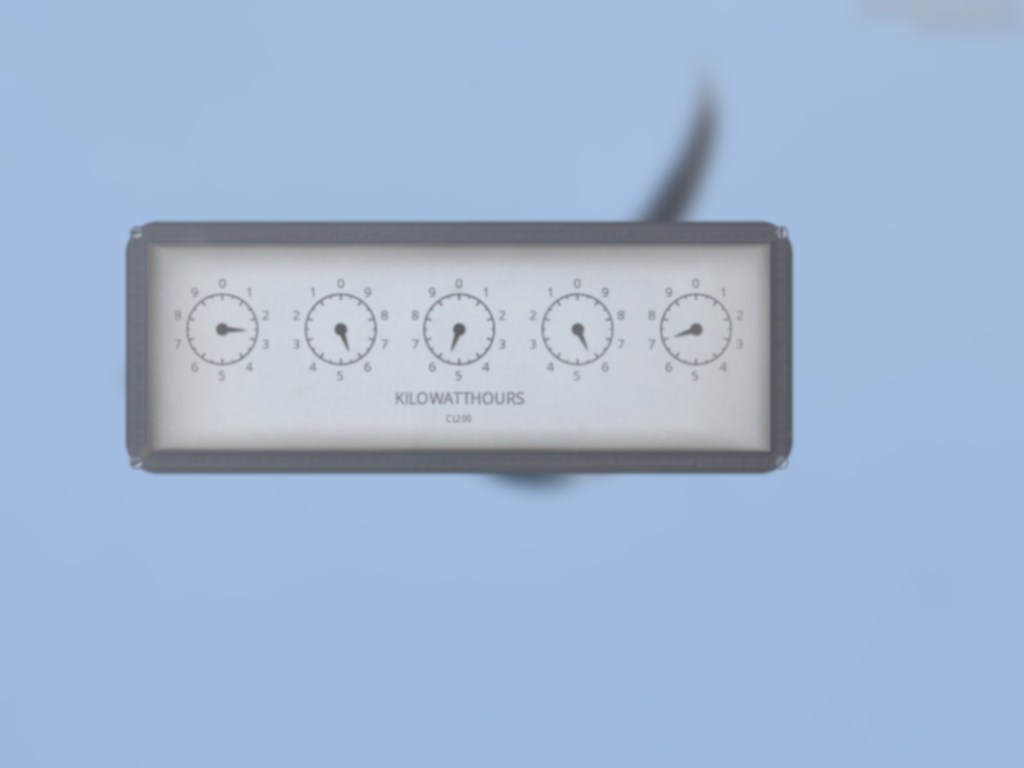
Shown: 25557 kWh
